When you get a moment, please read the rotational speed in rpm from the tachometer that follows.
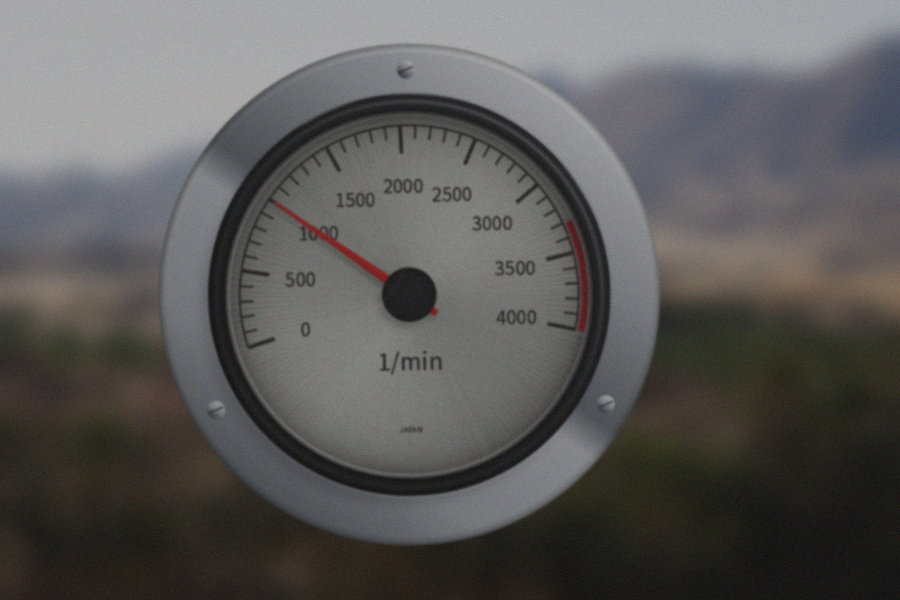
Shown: 1000 rpm
